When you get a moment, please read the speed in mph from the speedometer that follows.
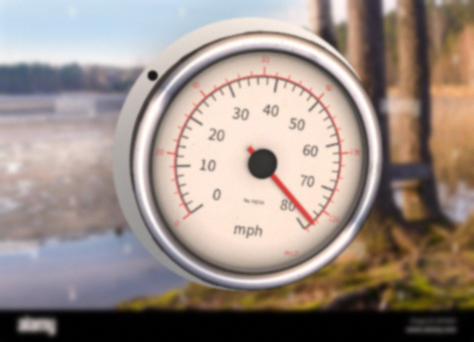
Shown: 78 mph
